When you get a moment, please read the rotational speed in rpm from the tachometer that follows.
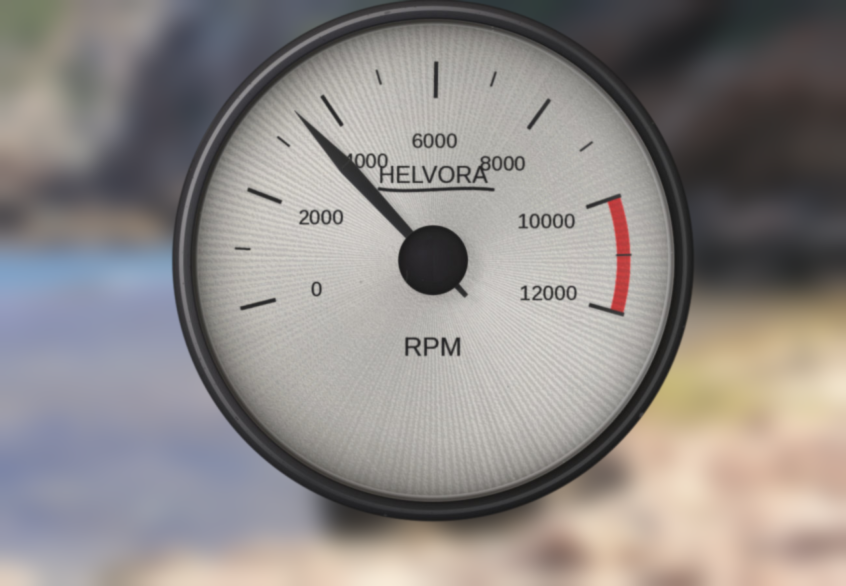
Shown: 3500 rpm
